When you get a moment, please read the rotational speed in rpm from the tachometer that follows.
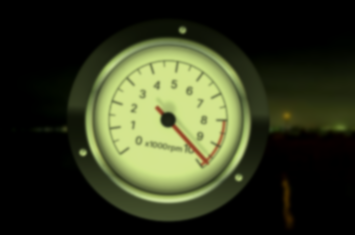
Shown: 9750 rpm
